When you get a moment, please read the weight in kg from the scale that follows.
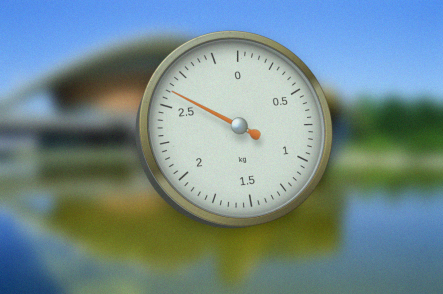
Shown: 2.6 kg
